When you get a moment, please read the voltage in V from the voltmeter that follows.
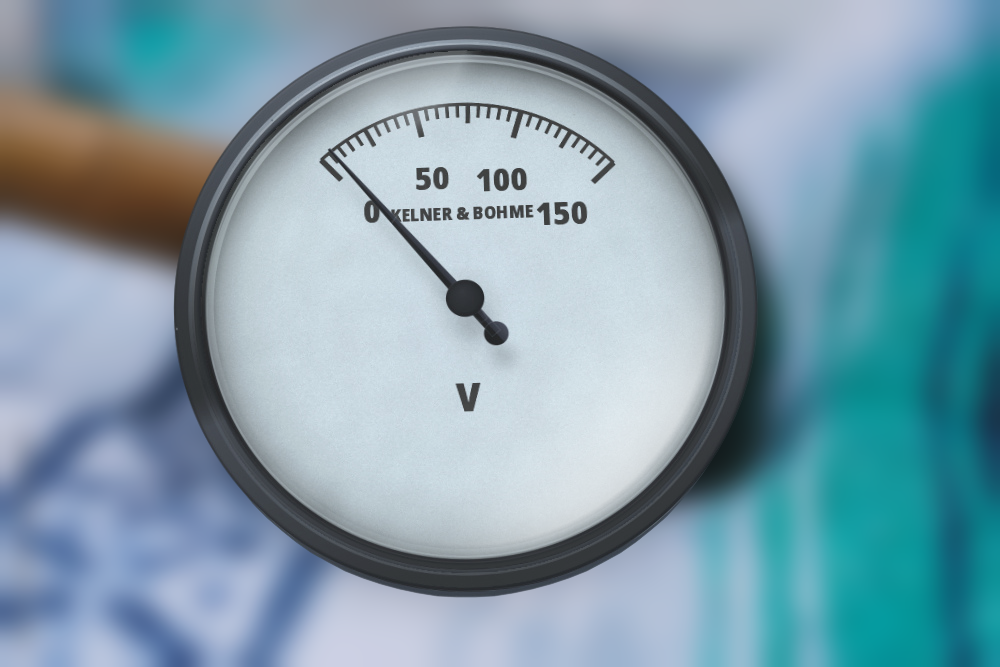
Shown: 5 V
